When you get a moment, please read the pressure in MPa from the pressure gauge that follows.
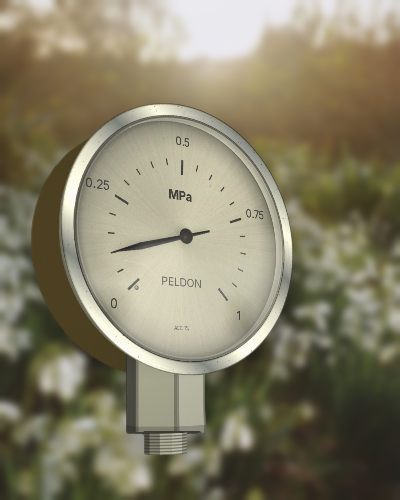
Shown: 0.1 MPa
